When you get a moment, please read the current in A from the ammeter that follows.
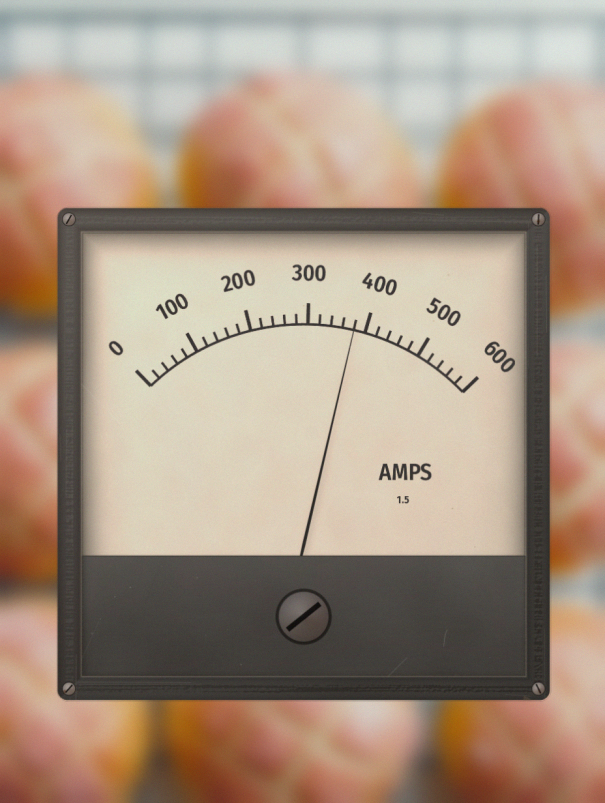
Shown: 380 A
